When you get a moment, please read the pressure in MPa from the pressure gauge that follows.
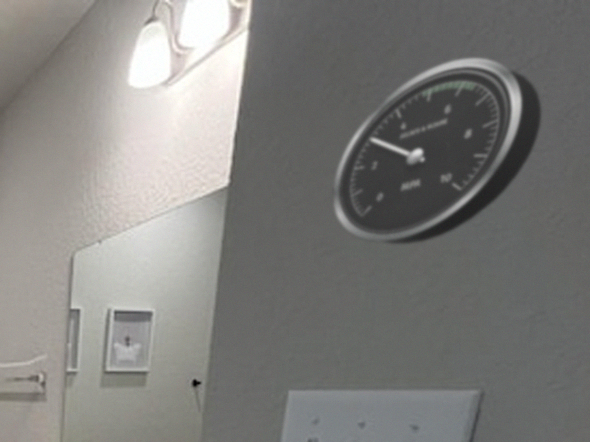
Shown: 3 MPa
